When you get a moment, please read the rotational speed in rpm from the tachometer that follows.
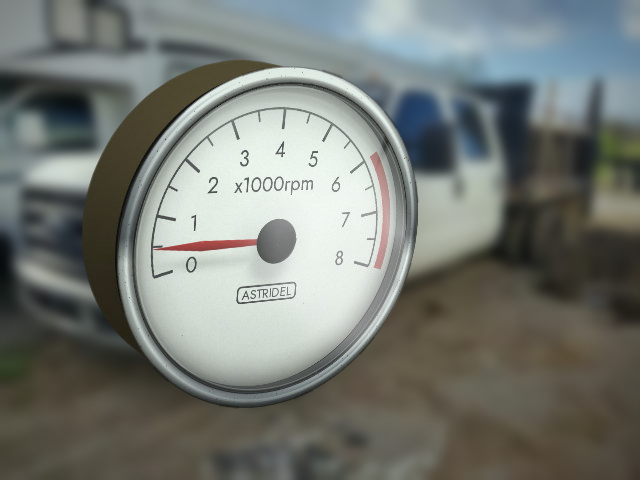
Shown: 500 rpm
